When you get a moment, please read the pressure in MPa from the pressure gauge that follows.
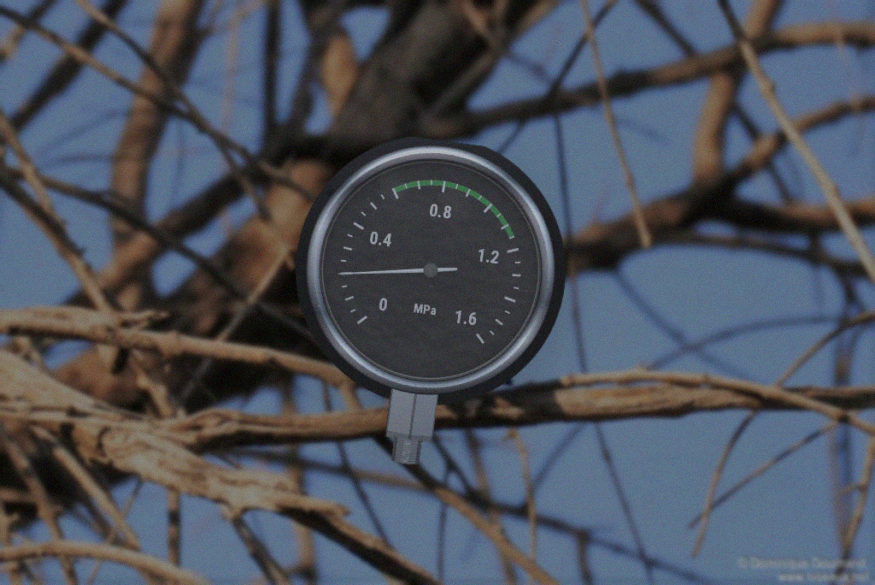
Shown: 0.2 MPa
